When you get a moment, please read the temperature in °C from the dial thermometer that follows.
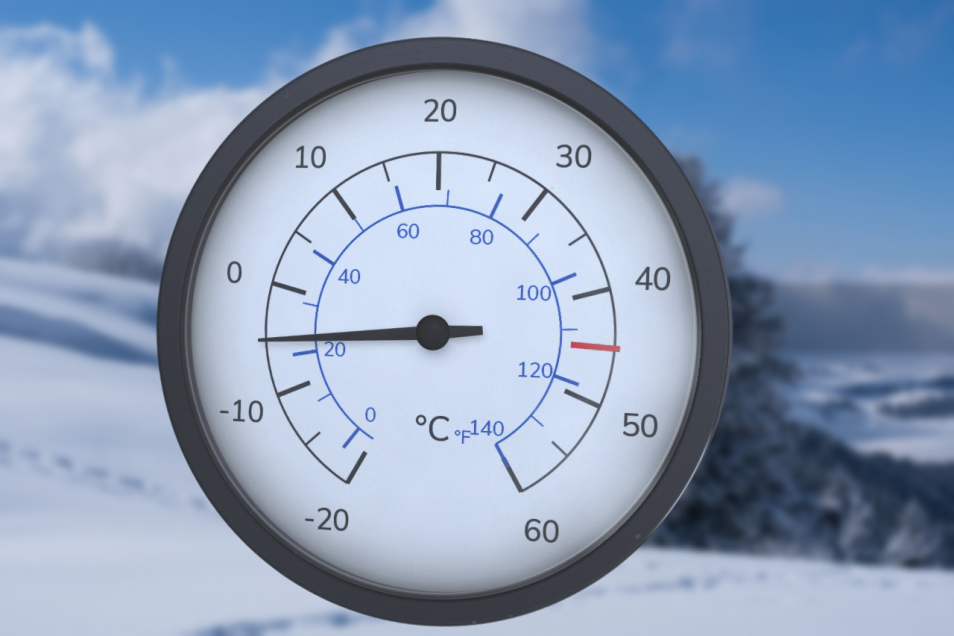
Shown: -5 °C
